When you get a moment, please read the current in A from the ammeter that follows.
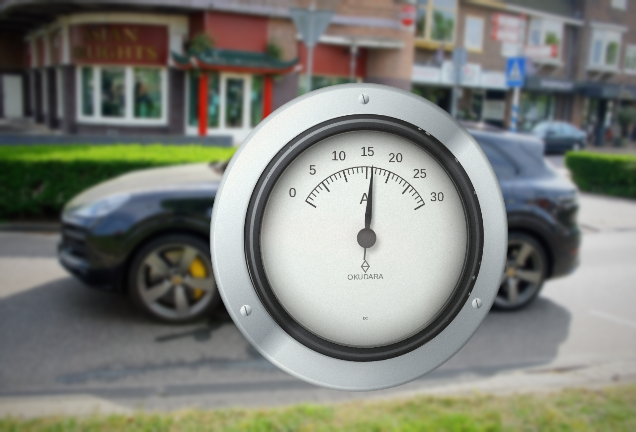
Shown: 16 A
